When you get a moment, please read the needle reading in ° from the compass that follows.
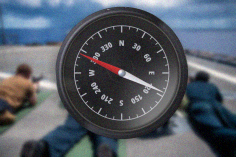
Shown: 295 °
